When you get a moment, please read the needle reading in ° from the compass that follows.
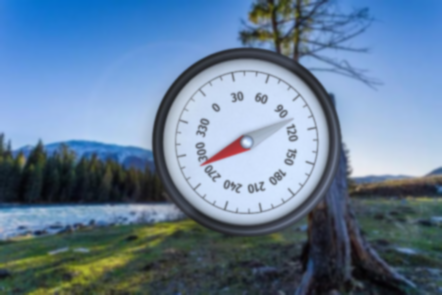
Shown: 285 °
